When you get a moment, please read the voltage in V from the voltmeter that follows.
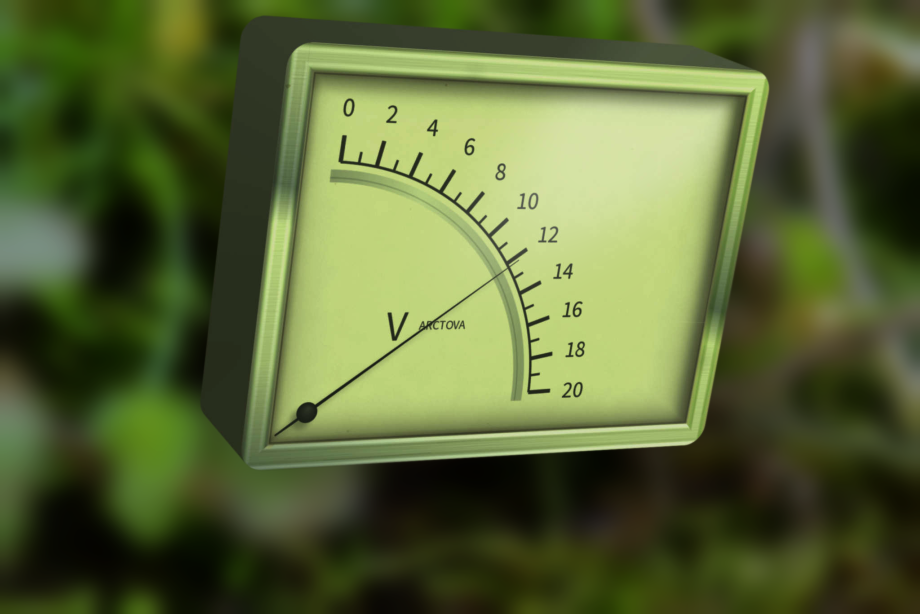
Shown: 12 V
